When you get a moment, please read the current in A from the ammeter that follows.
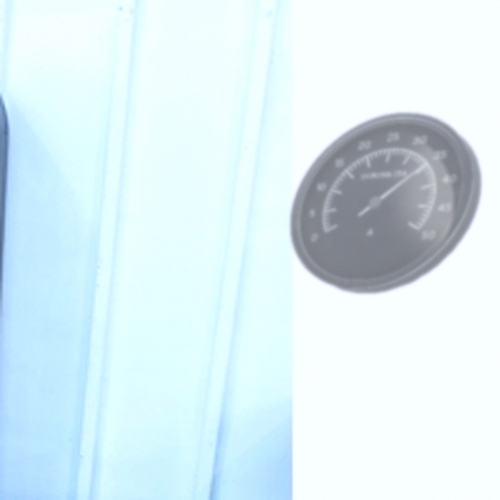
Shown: 35 A
